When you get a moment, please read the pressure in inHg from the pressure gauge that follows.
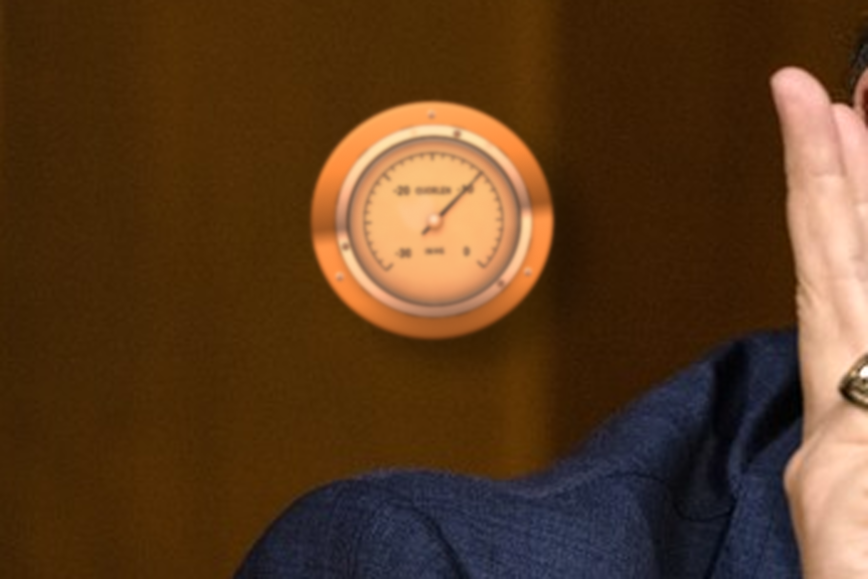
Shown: -10 inHg
